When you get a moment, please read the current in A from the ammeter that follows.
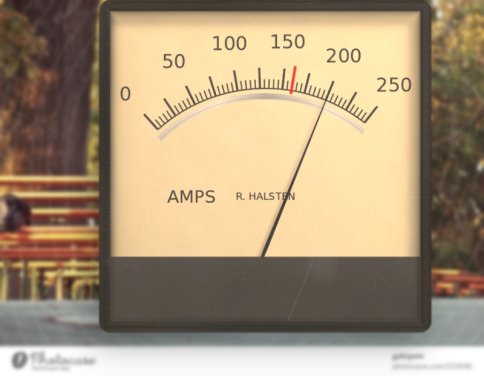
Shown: 200 A
